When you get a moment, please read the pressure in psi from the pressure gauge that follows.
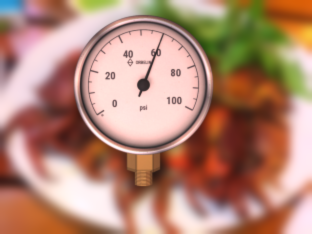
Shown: 60 psi
